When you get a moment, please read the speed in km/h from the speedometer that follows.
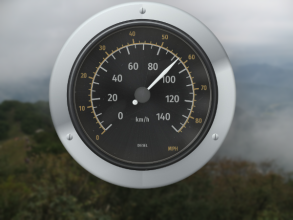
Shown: 92.5 km/h
